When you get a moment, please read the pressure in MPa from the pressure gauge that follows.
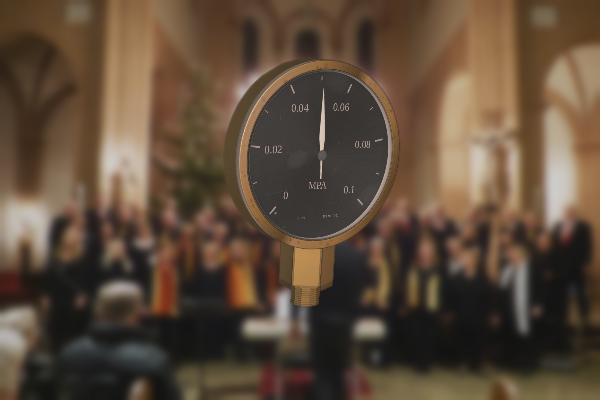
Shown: 0.05 MPa
